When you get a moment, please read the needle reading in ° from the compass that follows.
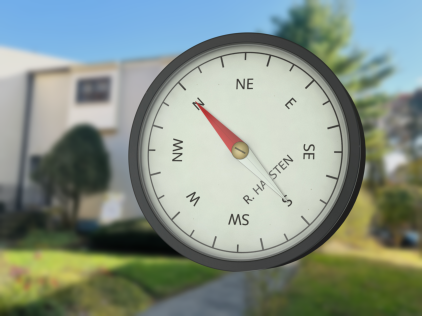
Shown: 0 °
